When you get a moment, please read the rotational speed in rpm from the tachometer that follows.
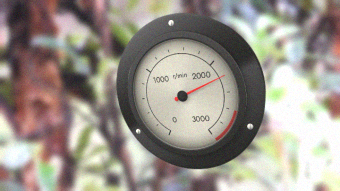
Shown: 2200 rpm
